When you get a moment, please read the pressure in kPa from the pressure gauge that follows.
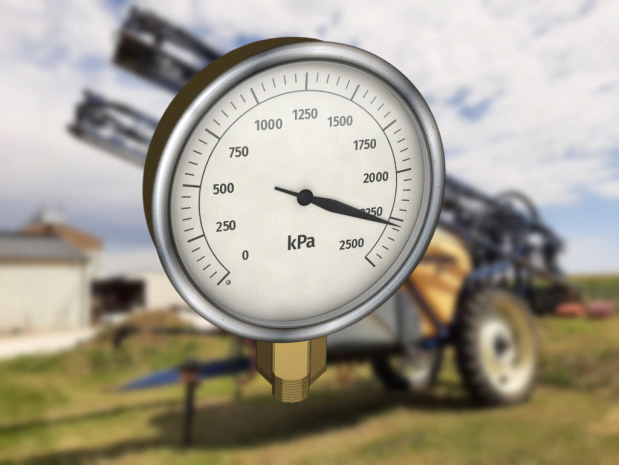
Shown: 2275 kPa
